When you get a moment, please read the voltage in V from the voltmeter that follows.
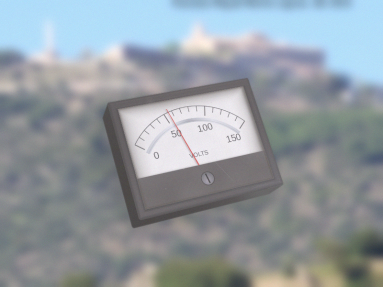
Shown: 55 V
